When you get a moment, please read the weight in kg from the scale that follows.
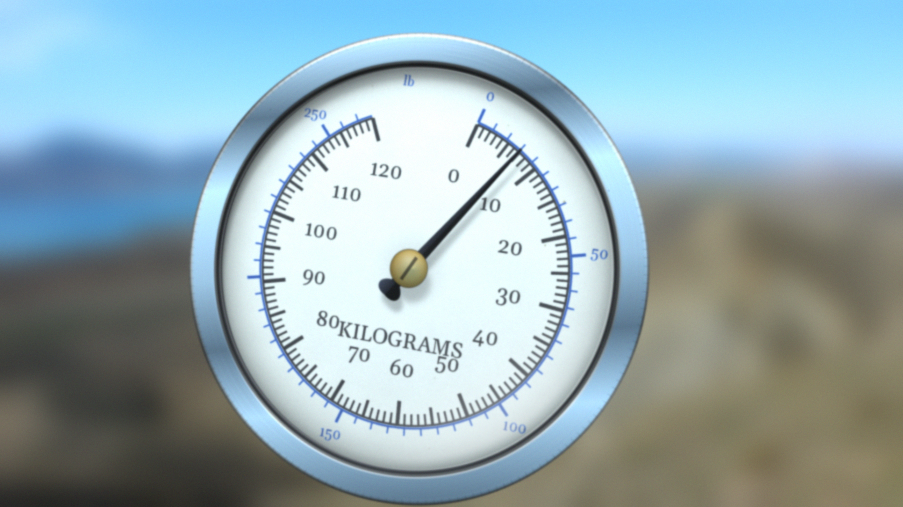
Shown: 7 kg
